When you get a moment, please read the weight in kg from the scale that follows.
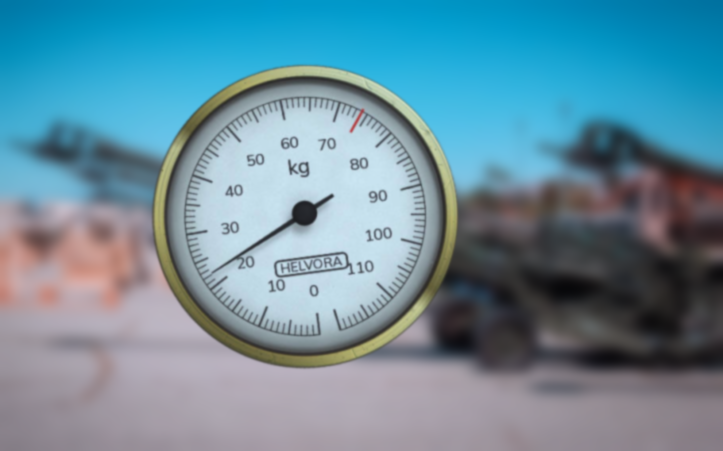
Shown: 22 kg
